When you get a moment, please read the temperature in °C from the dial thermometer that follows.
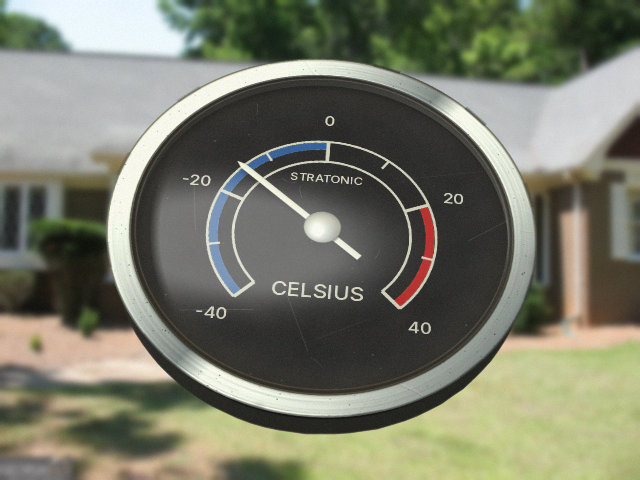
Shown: -15 °C
